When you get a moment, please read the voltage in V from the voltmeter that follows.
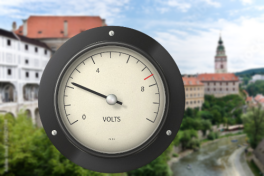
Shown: 2.25 V
